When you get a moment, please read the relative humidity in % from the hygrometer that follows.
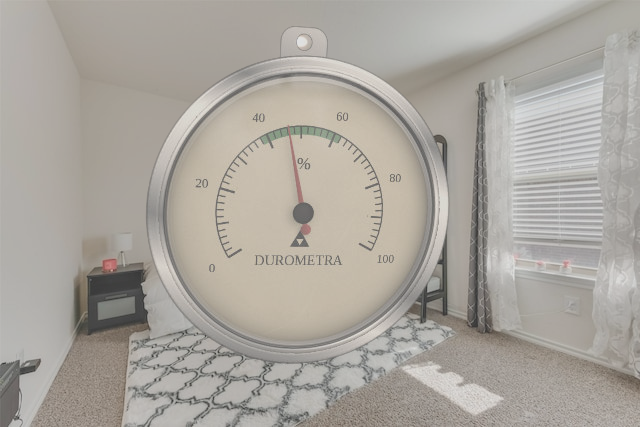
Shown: 46 %
